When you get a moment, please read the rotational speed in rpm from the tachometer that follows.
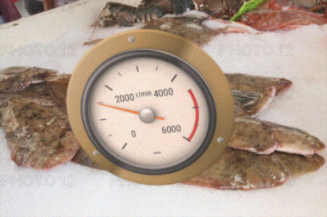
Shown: 1500 rpm
